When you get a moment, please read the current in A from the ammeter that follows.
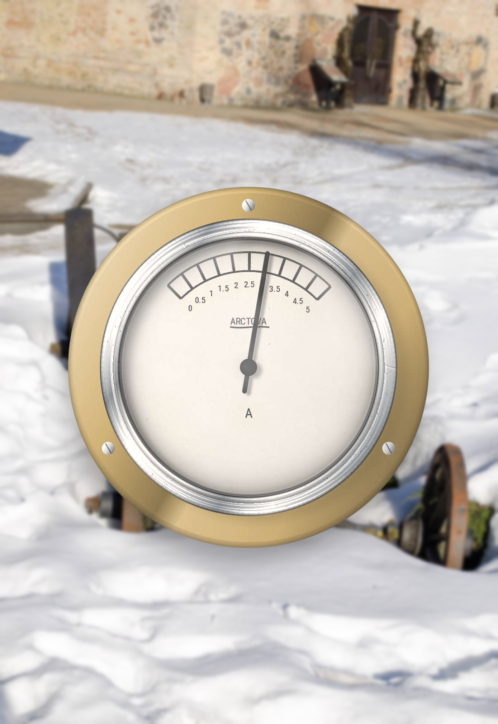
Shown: 3 A
